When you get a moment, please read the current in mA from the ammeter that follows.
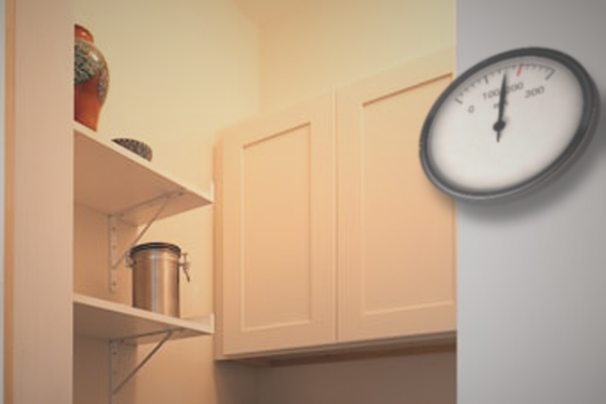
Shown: 160 mA
